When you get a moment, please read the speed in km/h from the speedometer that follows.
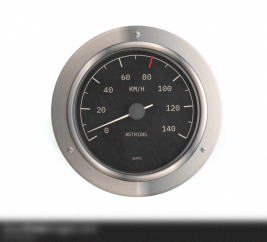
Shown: 5 km/h
